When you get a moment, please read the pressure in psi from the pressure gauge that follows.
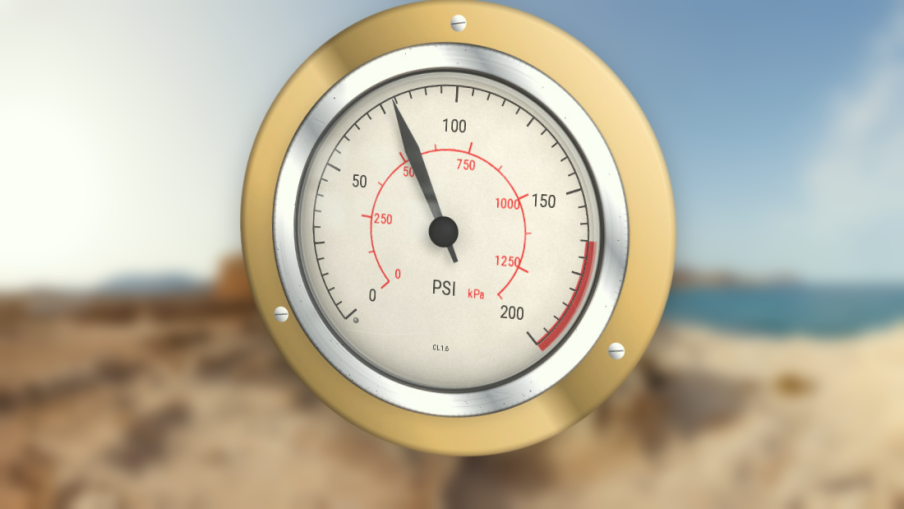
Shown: 80 psi
